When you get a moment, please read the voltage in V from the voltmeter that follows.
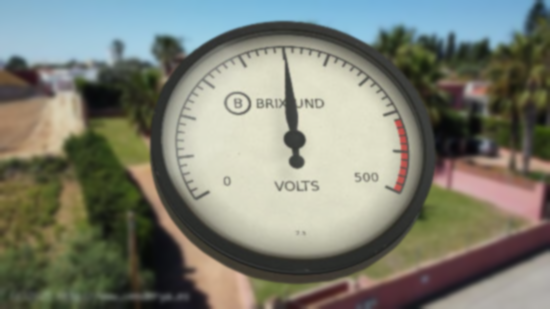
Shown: 250 V
